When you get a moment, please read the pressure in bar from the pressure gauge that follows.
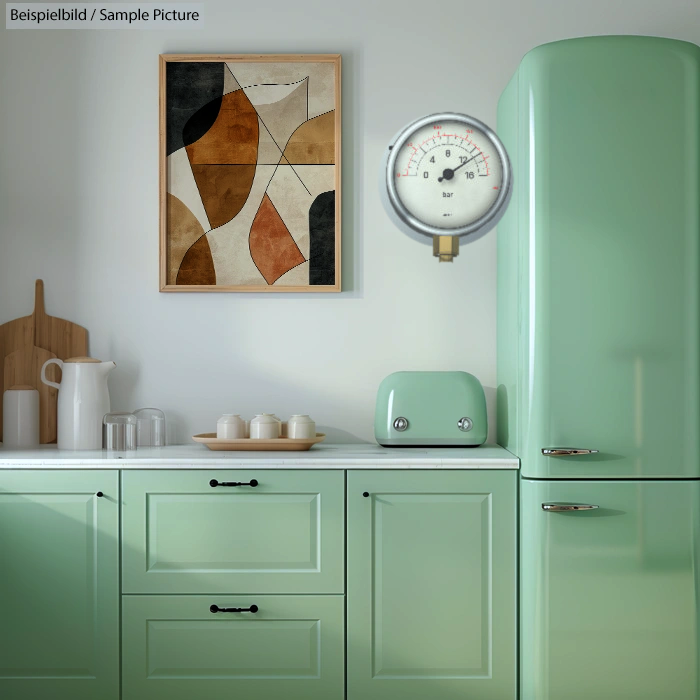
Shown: 13 bar
